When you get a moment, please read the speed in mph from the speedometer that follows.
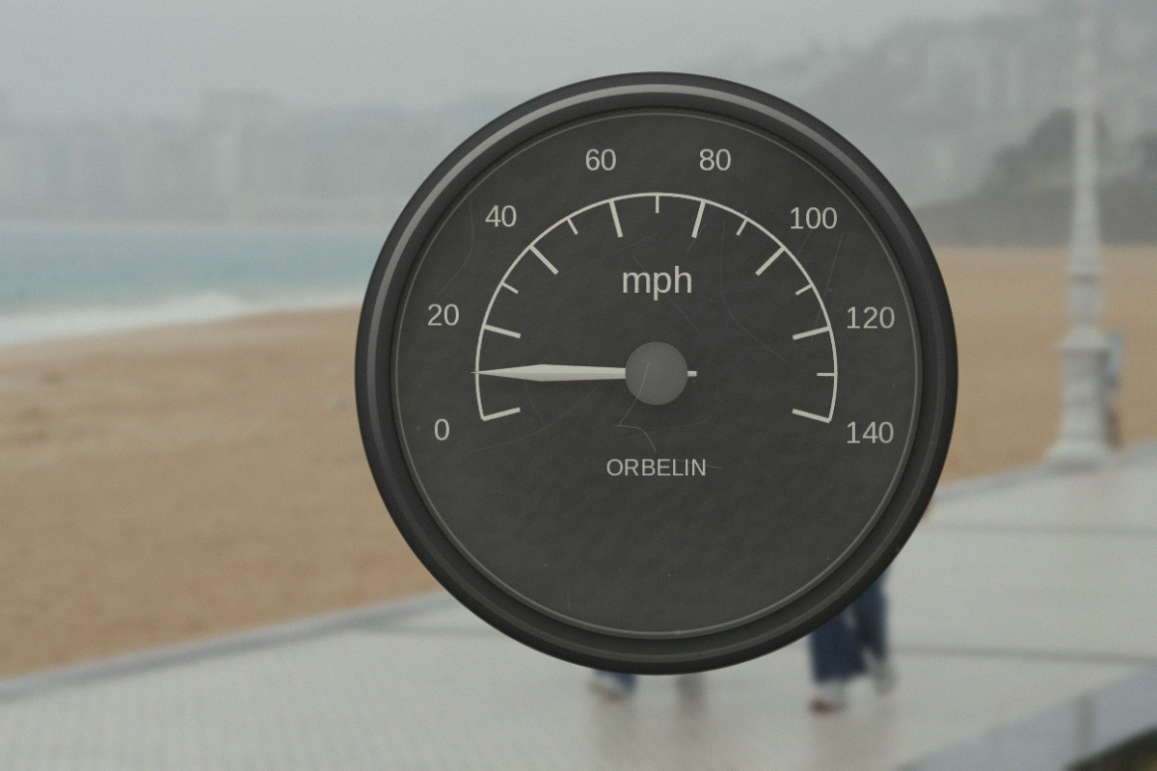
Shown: 10 mph
